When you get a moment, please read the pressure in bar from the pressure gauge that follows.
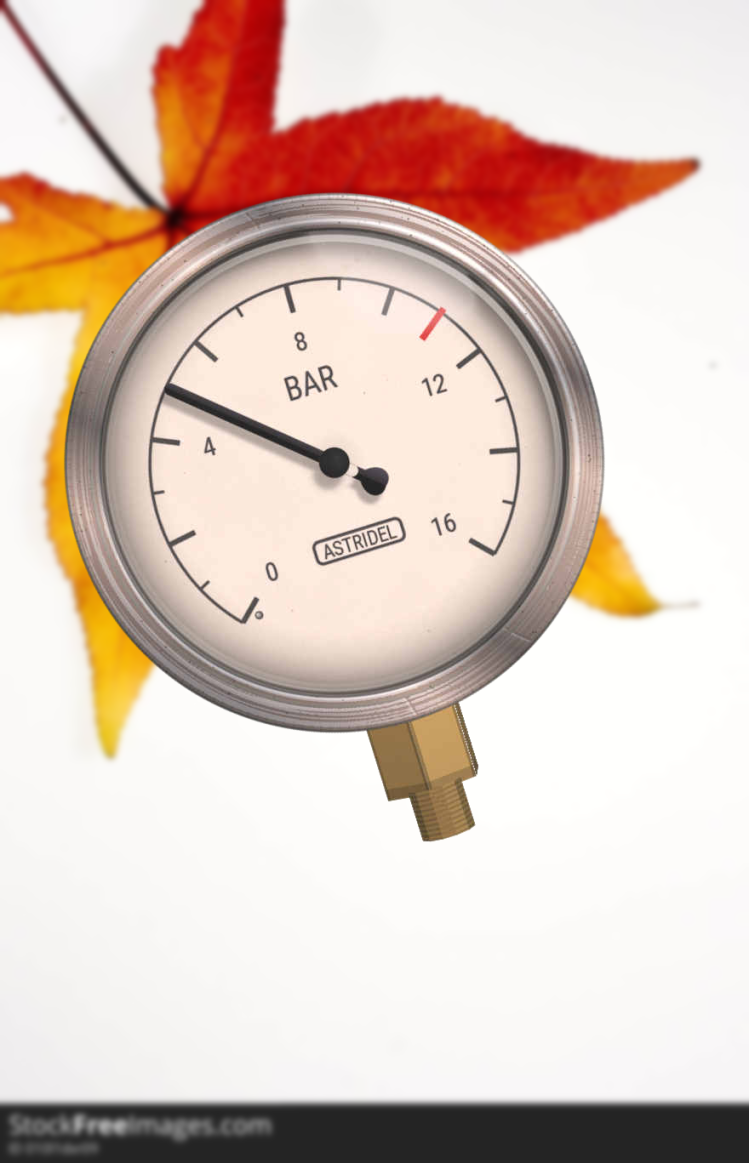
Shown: 5 bar
